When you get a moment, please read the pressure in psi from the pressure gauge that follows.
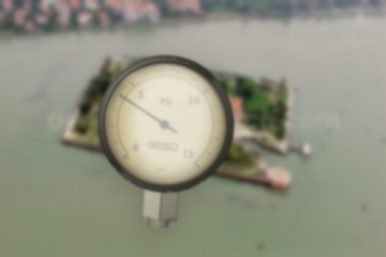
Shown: 4 psi
